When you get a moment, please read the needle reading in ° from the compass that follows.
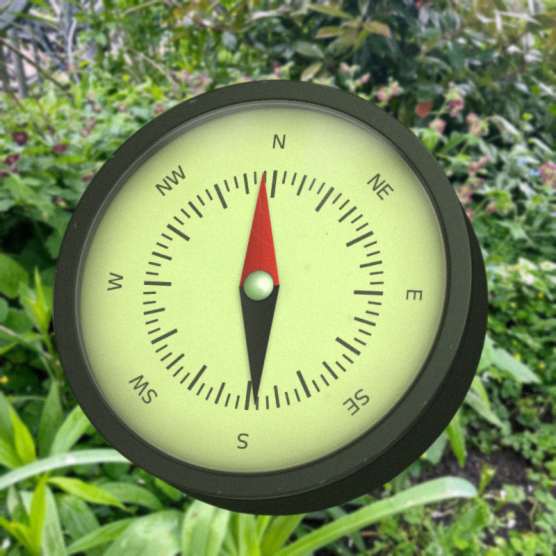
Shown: 355 °
